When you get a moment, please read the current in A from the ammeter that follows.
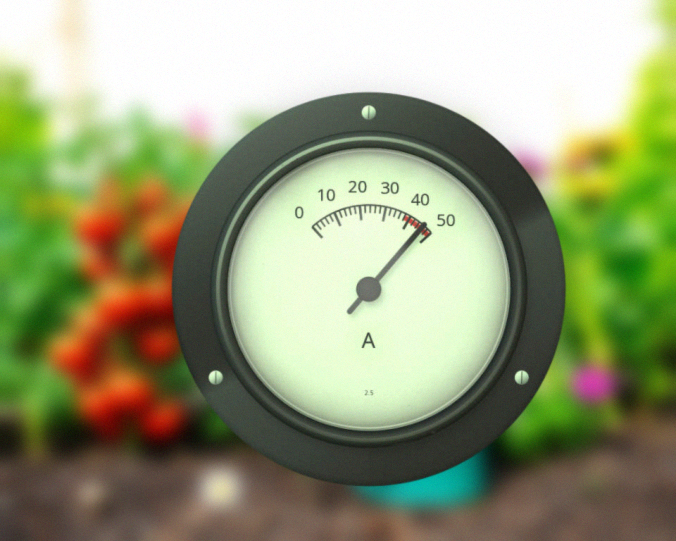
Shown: 46 A
